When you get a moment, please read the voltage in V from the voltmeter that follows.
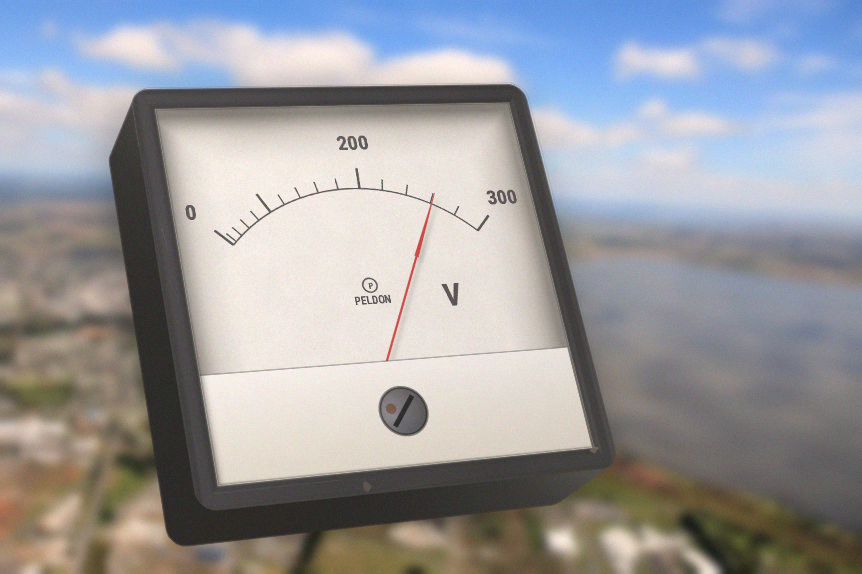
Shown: 260 V
